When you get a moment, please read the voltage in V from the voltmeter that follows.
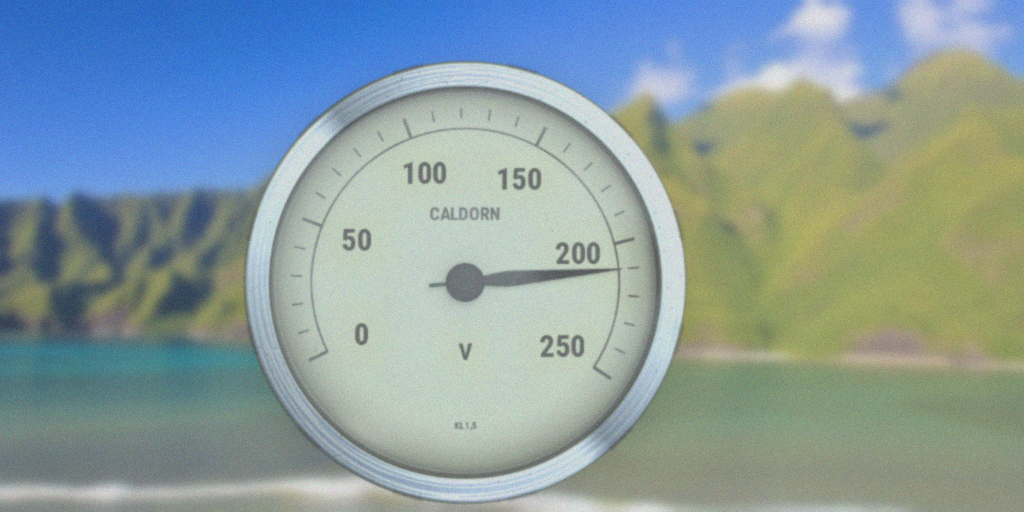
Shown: 210 V
